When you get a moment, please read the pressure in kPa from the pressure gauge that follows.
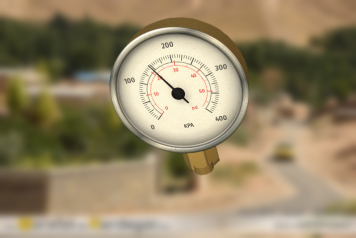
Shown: 150 kPa
